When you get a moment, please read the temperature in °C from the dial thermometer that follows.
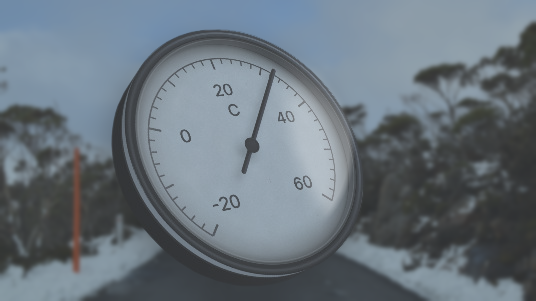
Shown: 32 °C
